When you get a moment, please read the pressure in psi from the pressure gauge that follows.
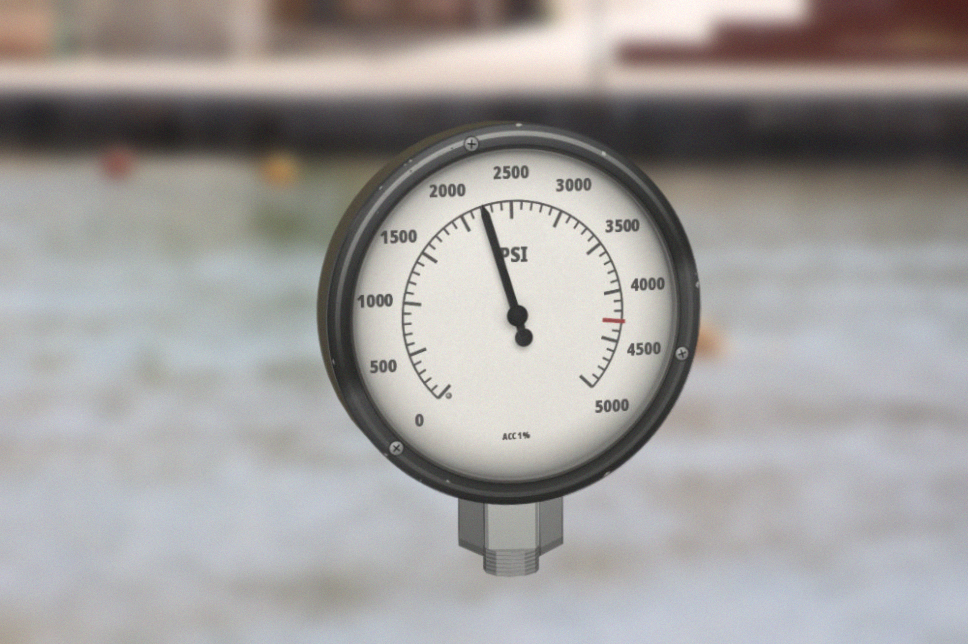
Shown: 2200 psi
